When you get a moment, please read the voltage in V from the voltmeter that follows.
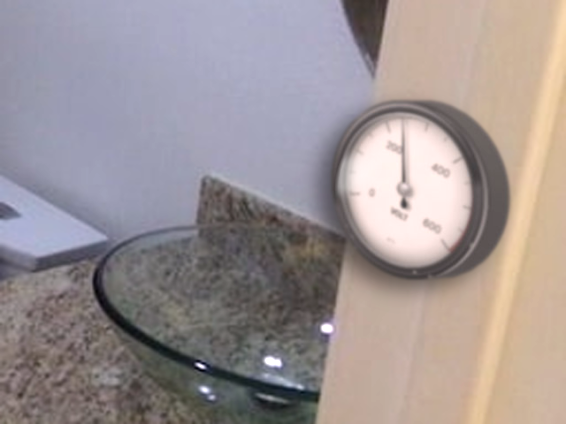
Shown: 250 V
